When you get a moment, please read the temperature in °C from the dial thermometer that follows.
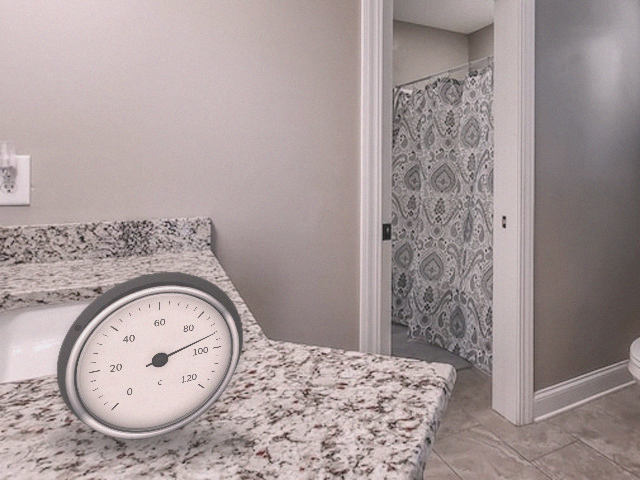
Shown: 92 °C
